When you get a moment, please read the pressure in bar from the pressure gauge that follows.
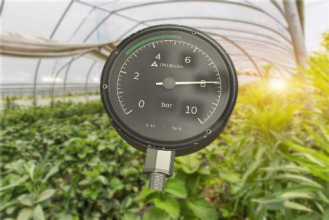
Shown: 8 bar
